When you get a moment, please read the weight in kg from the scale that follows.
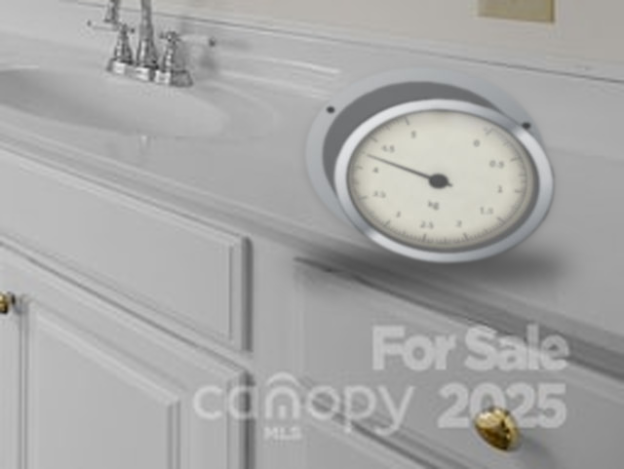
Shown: 4.25 kg
